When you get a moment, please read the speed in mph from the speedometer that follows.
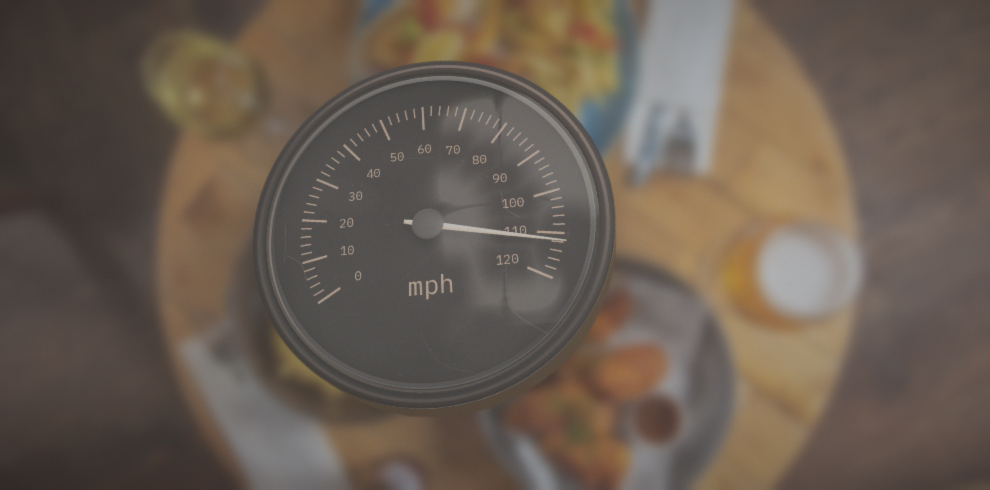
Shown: 112 mph
